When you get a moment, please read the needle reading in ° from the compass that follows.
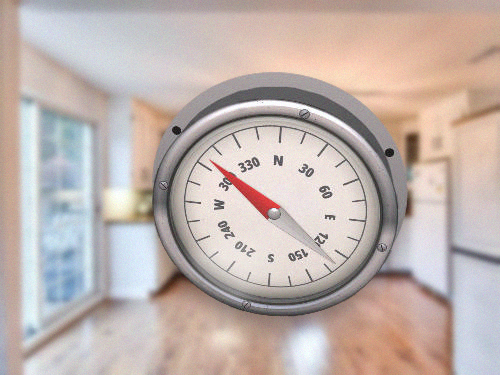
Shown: 307.5 °
